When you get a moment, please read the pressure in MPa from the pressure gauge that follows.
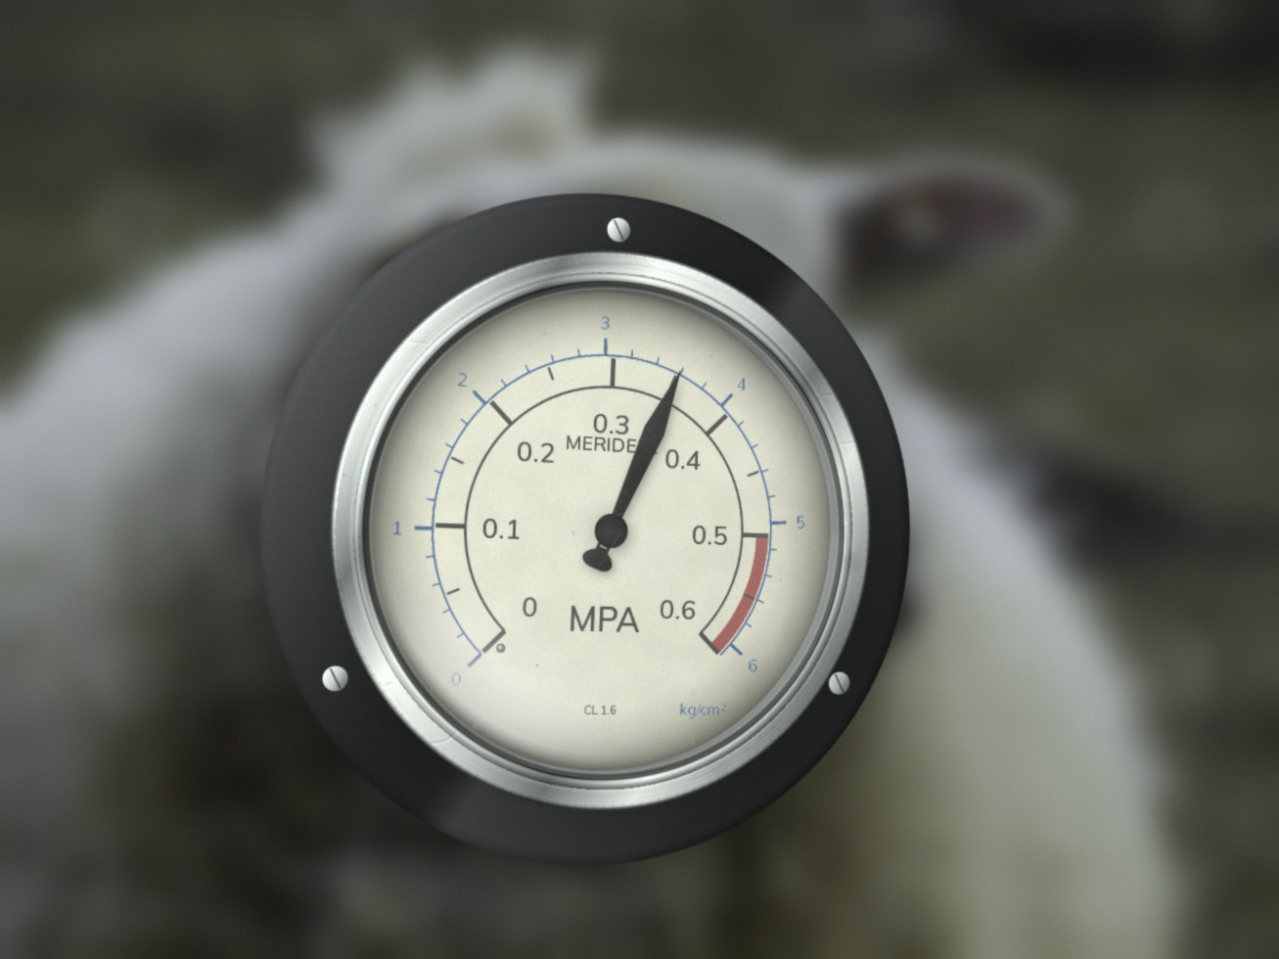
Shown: 0.35 MPa
